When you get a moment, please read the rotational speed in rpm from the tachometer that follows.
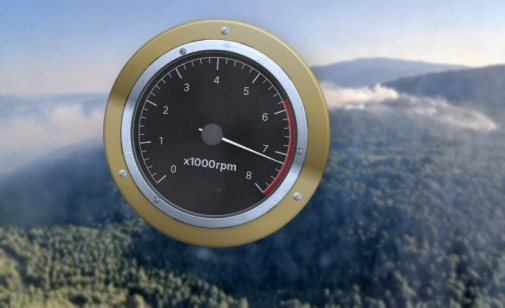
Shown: 7200 rpm
